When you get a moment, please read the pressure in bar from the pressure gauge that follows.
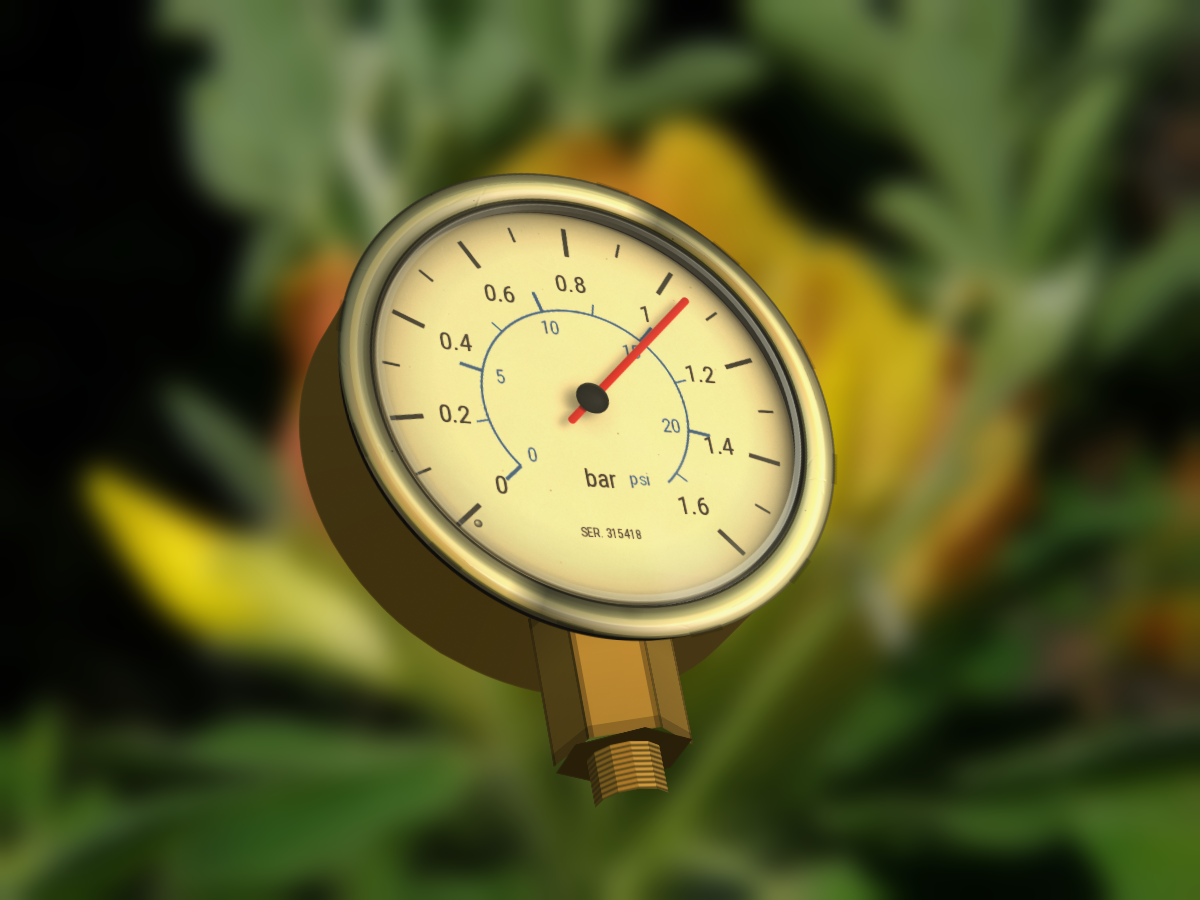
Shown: 1.05 bar
